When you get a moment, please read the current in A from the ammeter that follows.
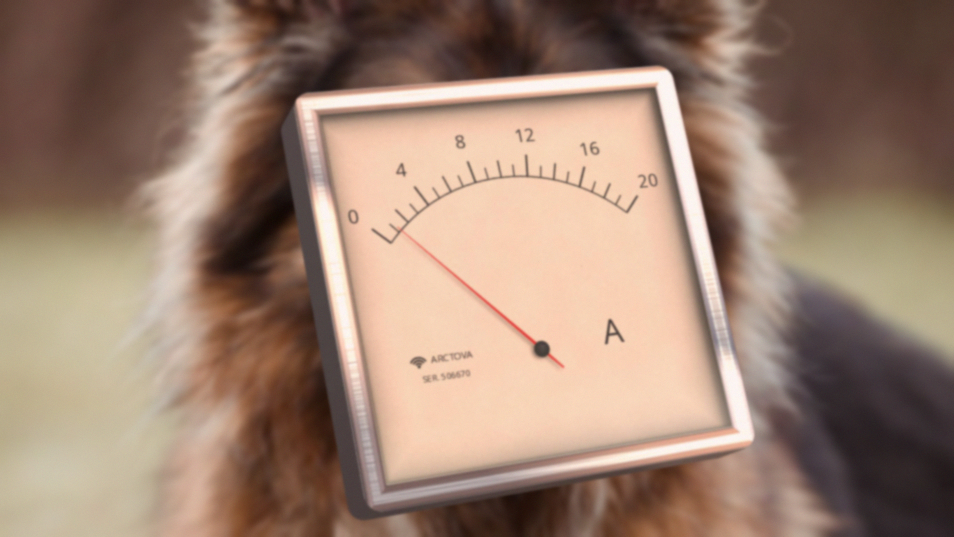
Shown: 1 A
